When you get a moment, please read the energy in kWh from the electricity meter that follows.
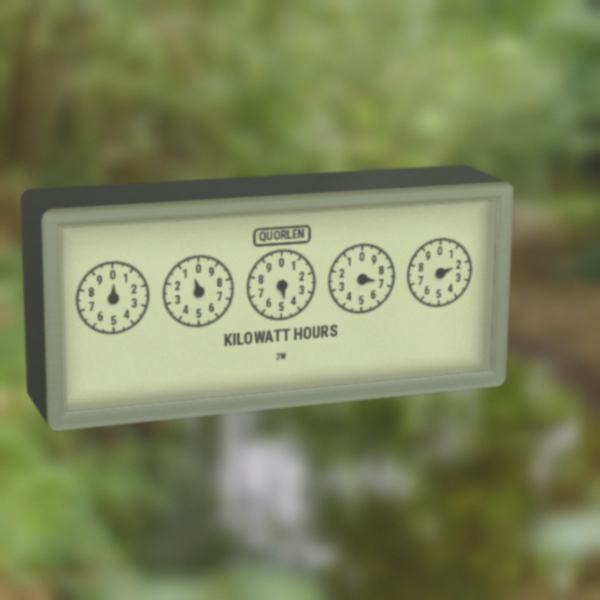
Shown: 472 kWh
